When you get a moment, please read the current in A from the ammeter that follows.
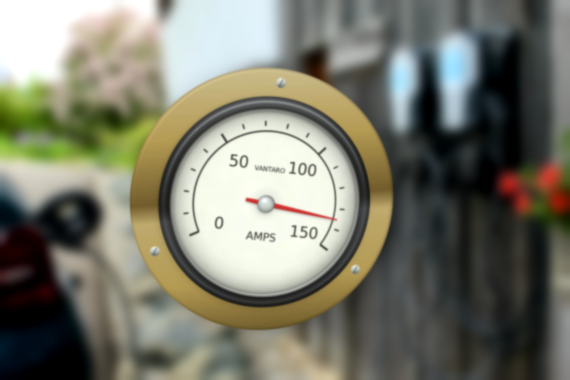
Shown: 135 A
